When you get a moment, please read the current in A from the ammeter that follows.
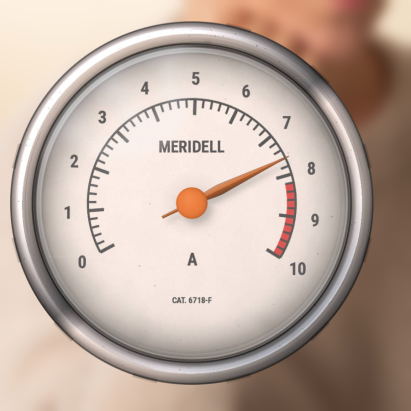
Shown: 7.6 A
